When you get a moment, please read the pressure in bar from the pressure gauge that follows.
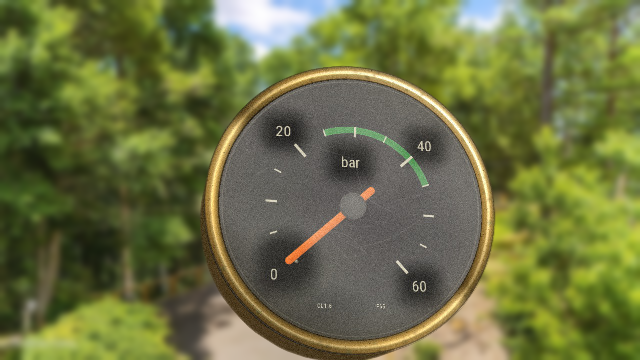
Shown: 0 bar
